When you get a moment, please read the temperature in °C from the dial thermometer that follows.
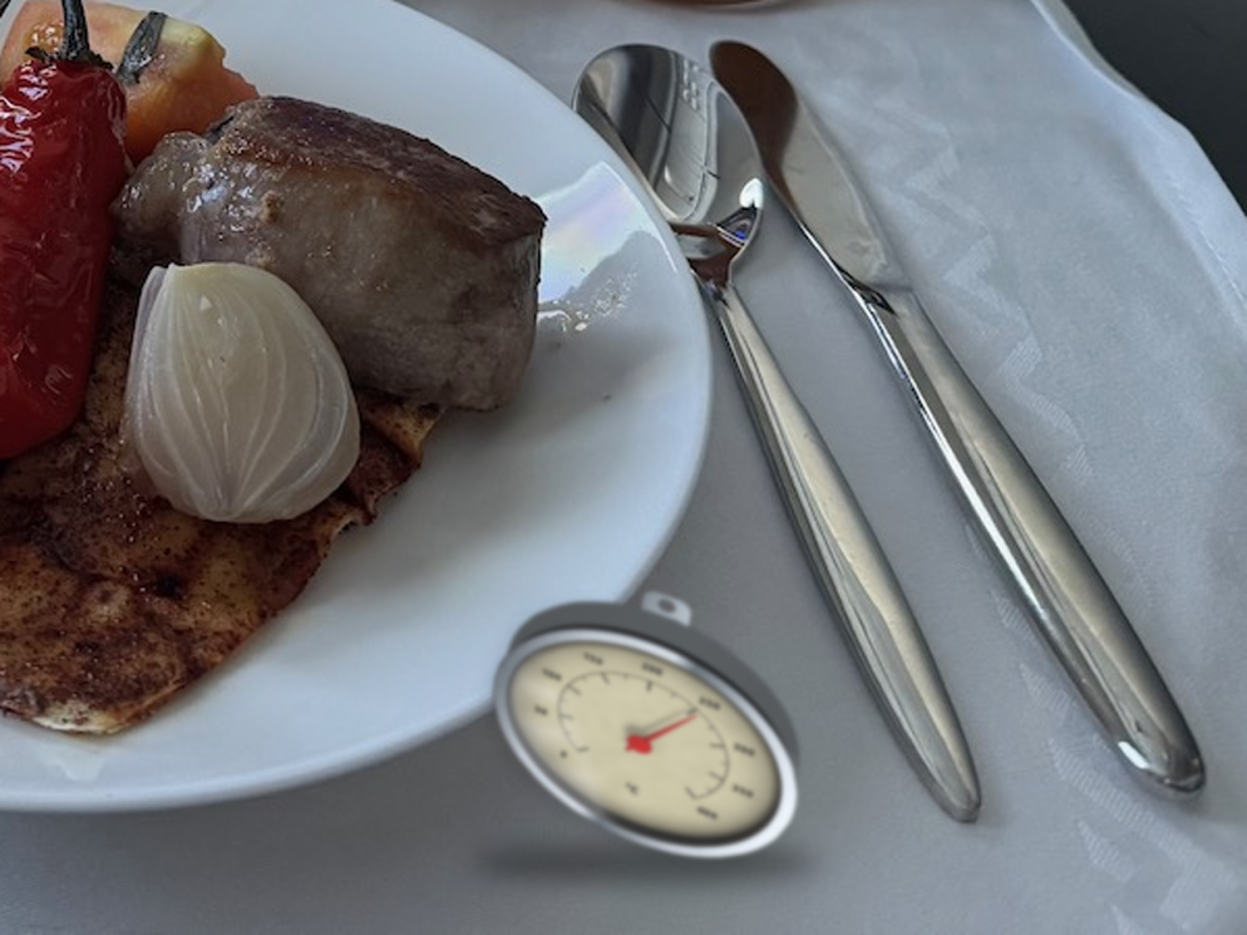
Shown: 250 °C
